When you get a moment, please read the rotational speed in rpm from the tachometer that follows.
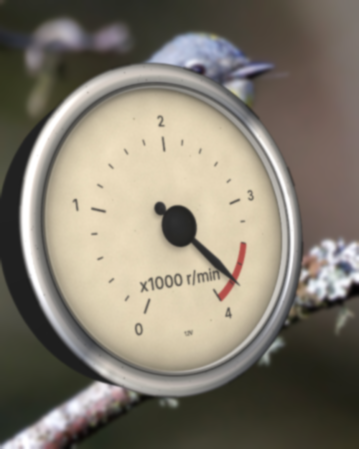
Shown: 3800 rpm
